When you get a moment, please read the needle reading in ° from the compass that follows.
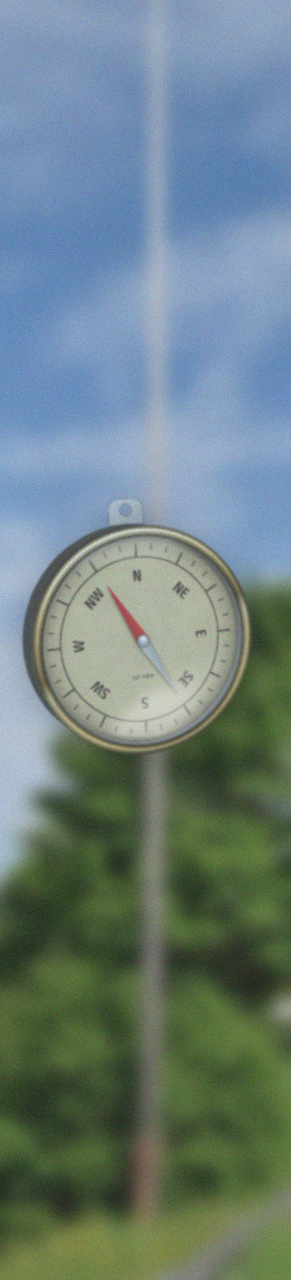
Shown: 330 °
